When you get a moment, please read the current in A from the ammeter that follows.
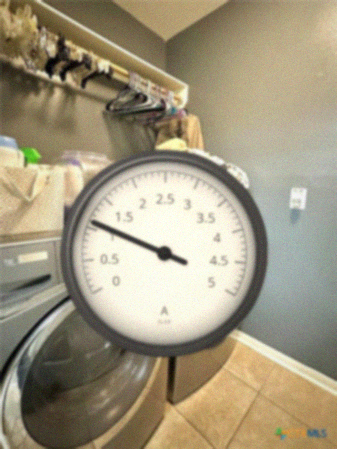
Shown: 1.1 A
